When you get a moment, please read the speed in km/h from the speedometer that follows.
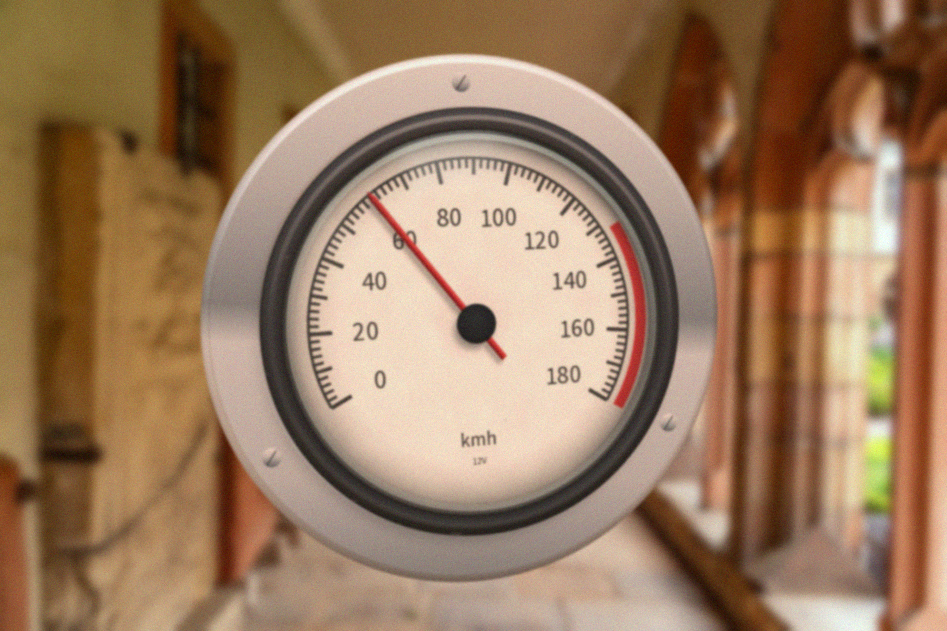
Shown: 60 km/h
